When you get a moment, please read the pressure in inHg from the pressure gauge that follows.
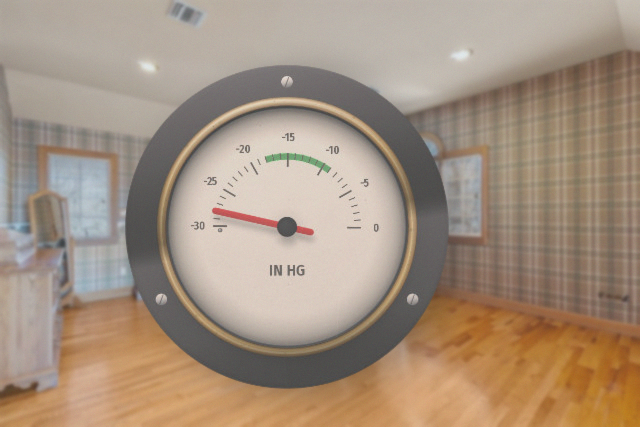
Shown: -28 inHg
